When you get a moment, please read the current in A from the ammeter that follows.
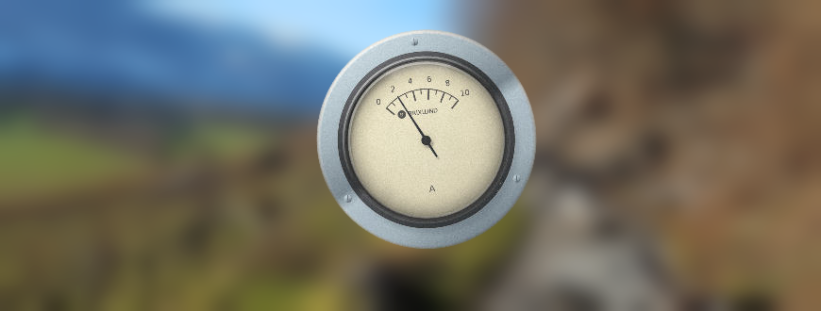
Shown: 2 A
